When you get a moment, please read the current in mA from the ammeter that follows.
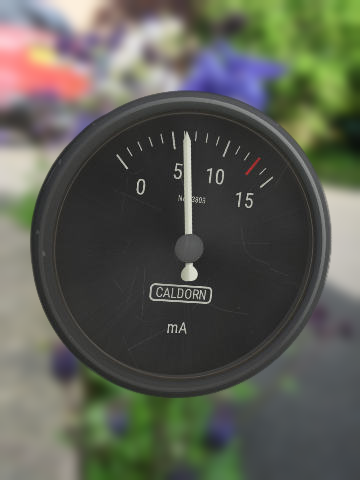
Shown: 6 mA
